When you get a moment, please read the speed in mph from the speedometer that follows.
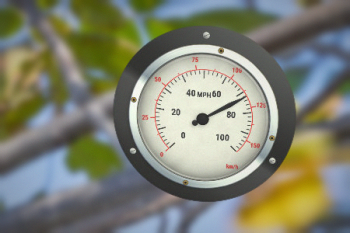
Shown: 72 mph
